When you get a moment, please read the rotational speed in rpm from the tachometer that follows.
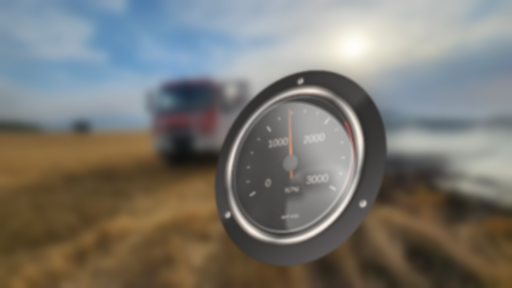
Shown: 1400 rpm
